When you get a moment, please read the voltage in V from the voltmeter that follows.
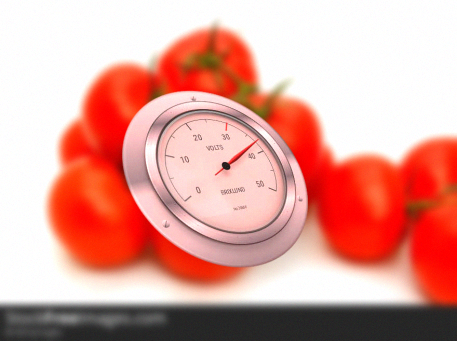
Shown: 37.5 V
